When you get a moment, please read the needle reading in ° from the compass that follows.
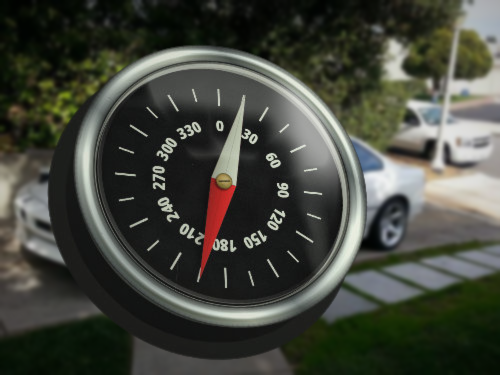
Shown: 195 °
